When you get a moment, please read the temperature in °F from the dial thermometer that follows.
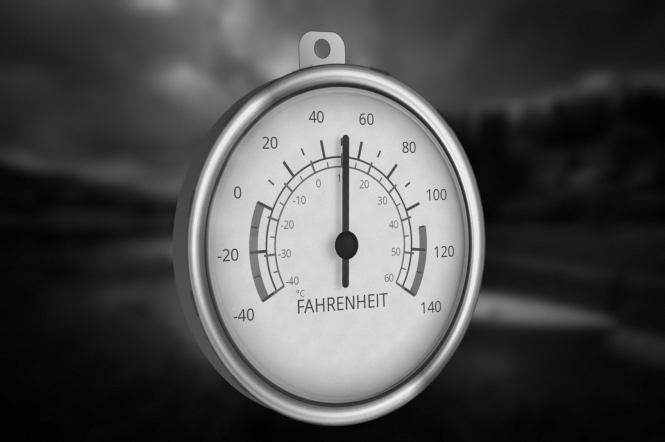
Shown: 50 °F
